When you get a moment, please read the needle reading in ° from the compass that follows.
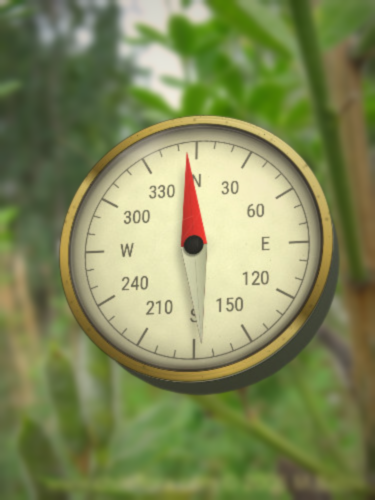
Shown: 355 °
